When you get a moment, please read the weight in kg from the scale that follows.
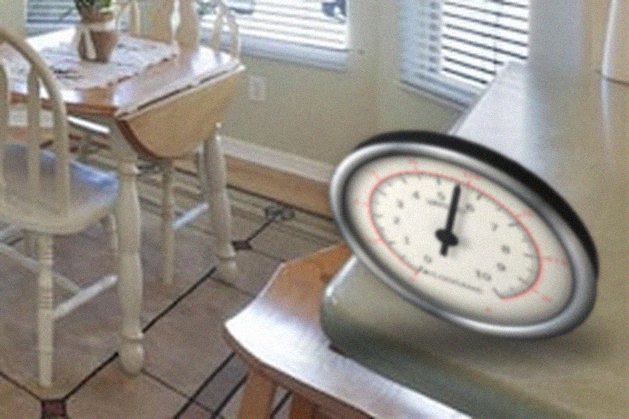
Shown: 5.5 kg
